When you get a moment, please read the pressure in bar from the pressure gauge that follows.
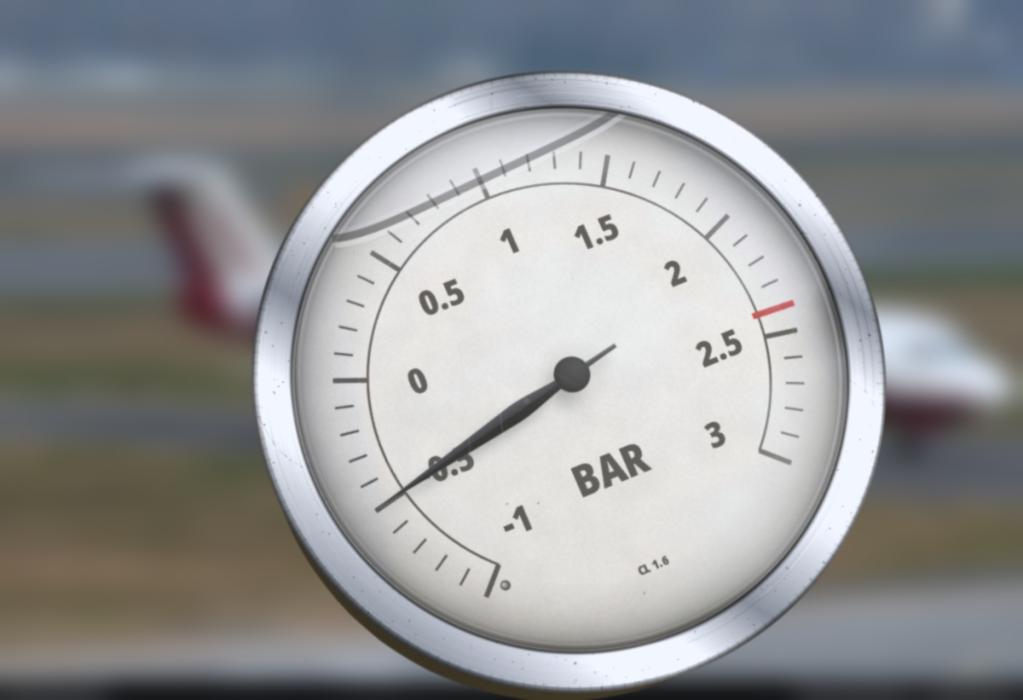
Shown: -0.5 bar
